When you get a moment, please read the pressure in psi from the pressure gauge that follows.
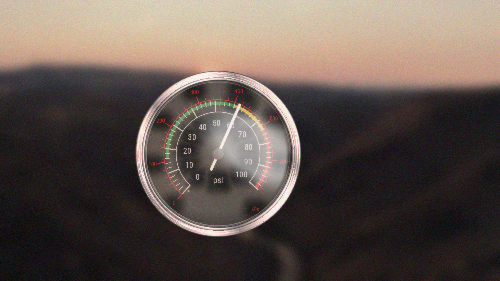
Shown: 60 psi
